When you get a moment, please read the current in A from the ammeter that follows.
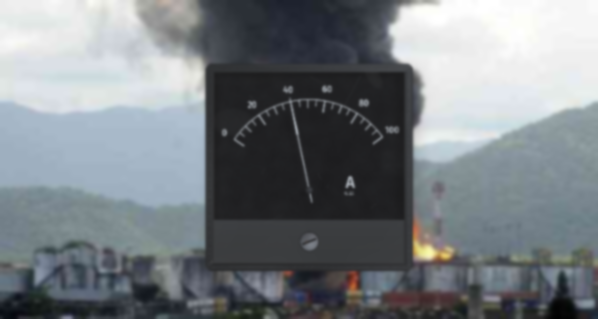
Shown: 40 A
